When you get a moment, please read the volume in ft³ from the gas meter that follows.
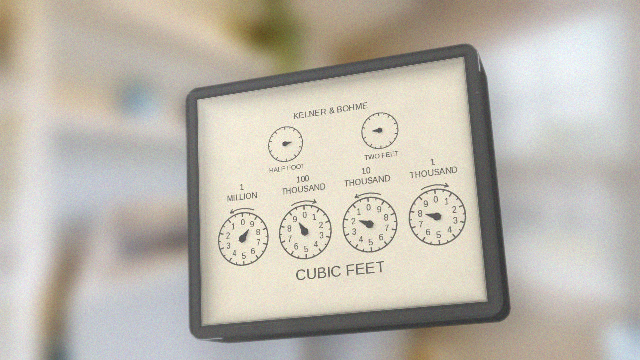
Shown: 891800 ft³
